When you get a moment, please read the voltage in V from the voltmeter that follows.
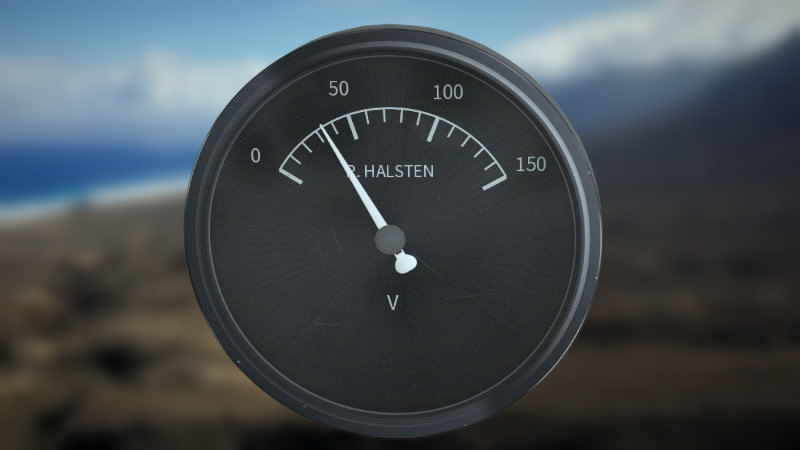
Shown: 35 V
